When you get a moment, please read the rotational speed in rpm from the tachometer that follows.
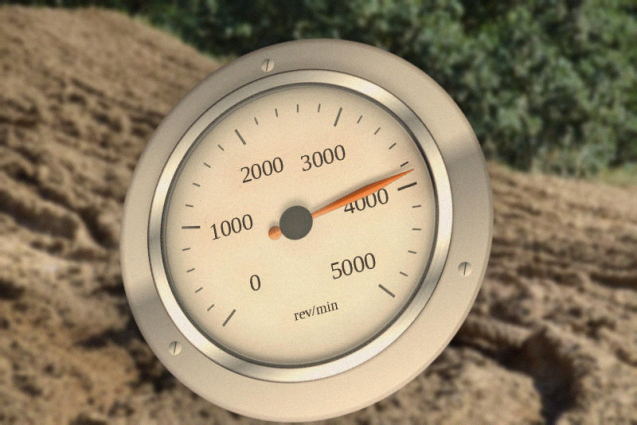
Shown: 3900 rpm
